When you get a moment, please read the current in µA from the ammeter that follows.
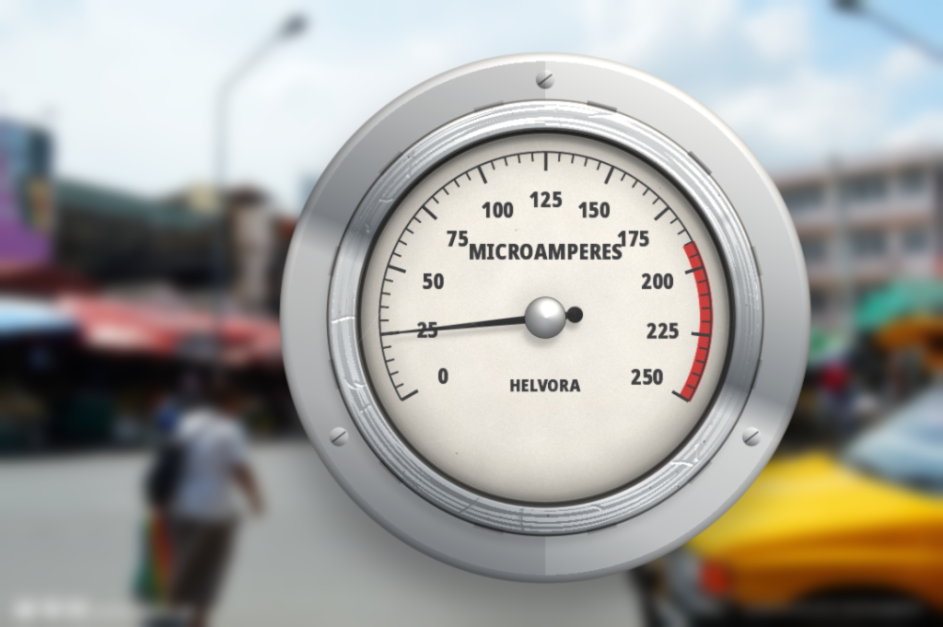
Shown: 25 µA
